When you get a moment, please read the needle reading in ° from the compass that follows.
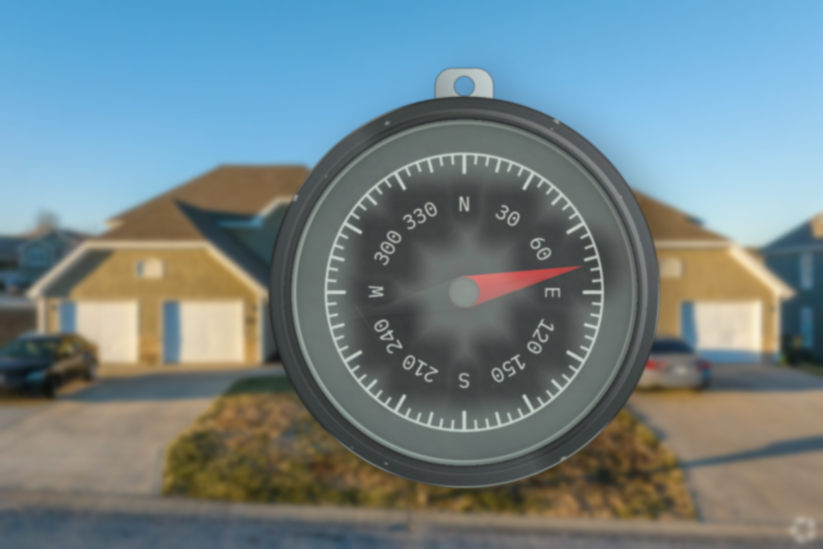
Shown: 77.5 °
